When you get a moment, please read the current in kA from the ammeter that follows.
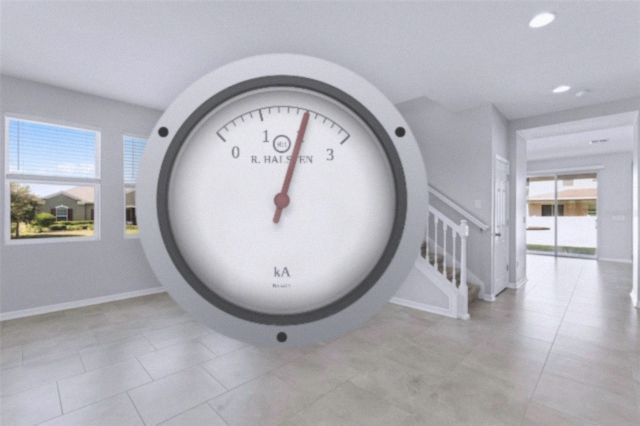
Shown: 2 kA
